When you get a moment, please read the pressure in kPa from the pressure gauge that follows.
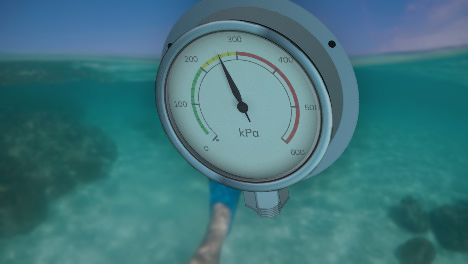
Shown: 260 kPa
